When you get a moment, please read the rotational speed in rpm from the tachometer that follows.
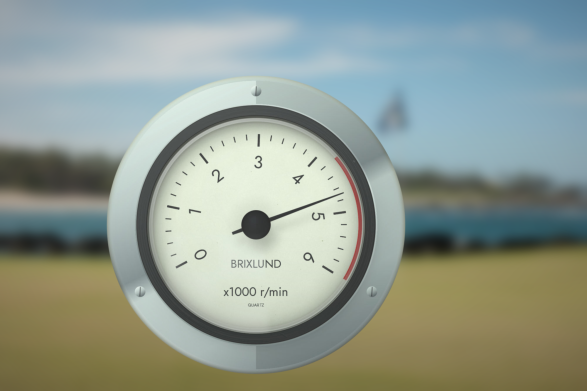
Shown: 4700 rpm
